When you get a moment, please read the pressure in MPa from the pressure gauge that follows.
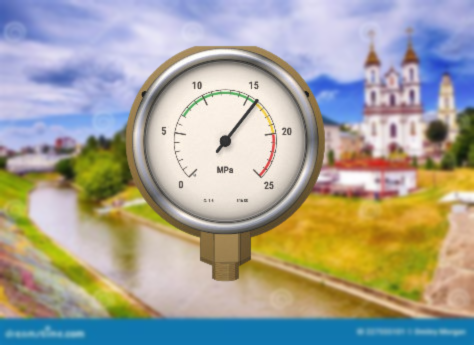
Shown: 16 MPa
